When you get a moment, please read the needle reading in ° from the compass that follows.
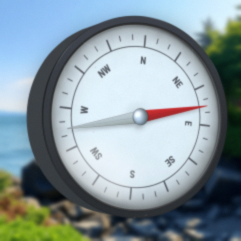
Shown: 75 °
